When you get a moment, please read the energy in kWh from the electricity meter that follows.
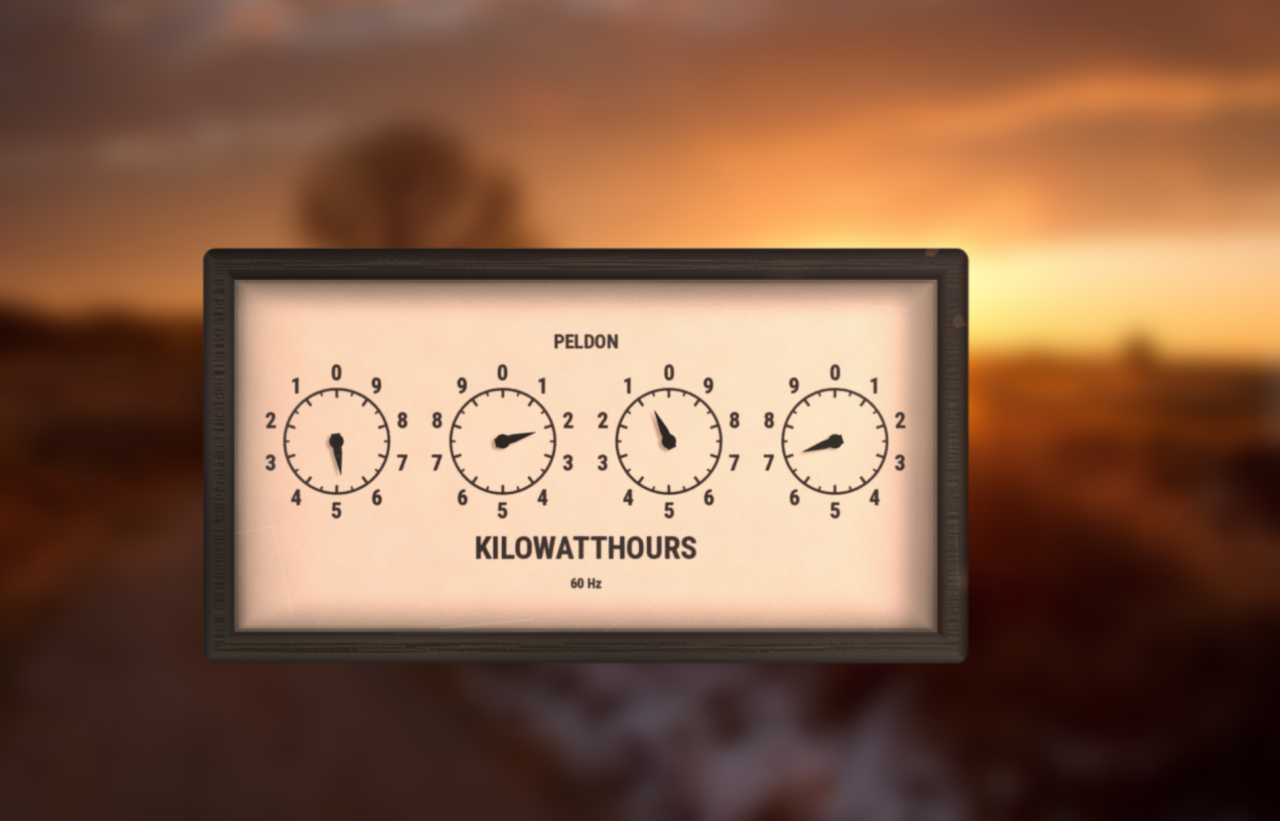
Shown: 5207 kWh
